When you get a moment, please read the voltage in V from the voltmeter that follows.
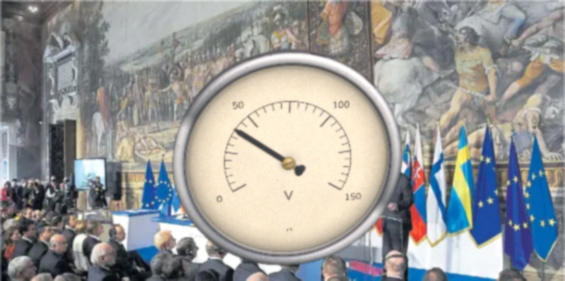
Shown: 40 V
